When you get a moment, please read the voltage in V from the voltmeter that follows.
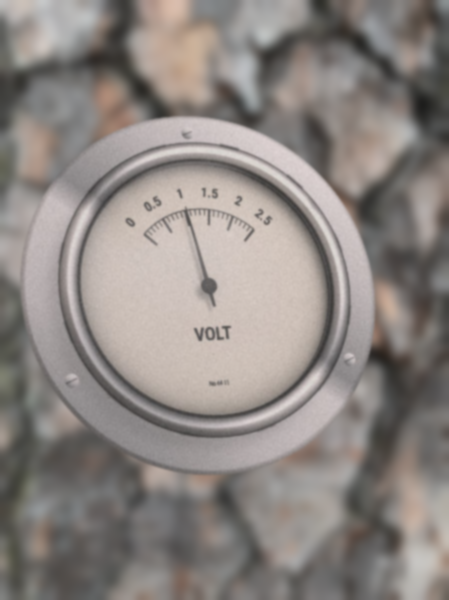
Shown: 1 V
